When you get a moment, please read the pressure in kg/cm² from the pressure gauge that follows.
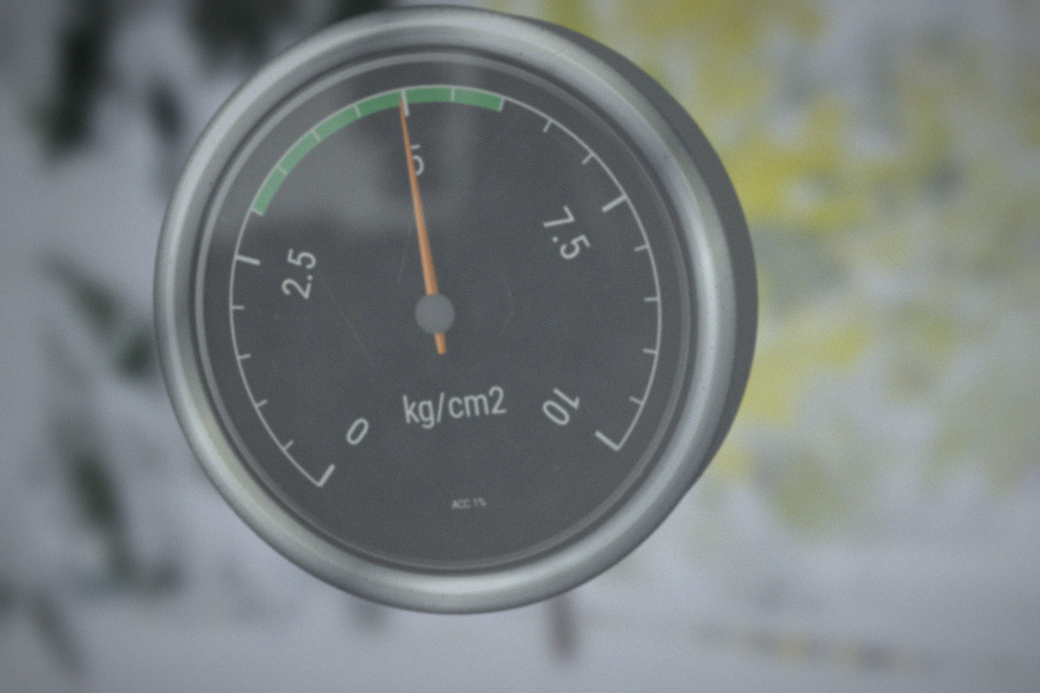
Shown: 5 kg/cm²
